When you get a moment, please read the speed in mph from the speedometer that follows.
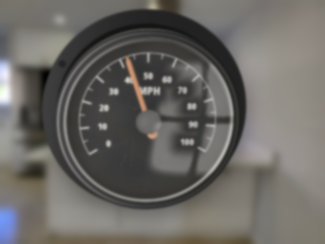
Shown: 42.5 mph
